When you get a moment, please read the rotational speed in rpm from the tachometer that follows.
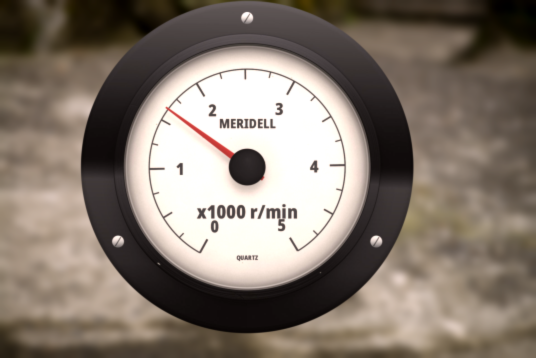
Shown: 1625 rpm
